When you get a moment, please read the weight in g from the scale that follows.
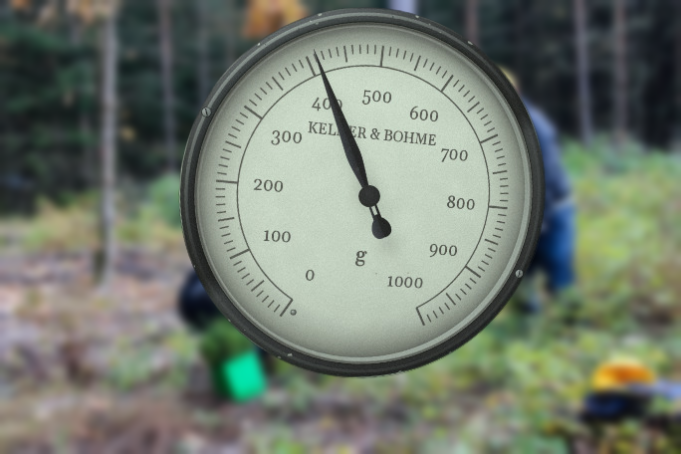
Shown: 410 g
